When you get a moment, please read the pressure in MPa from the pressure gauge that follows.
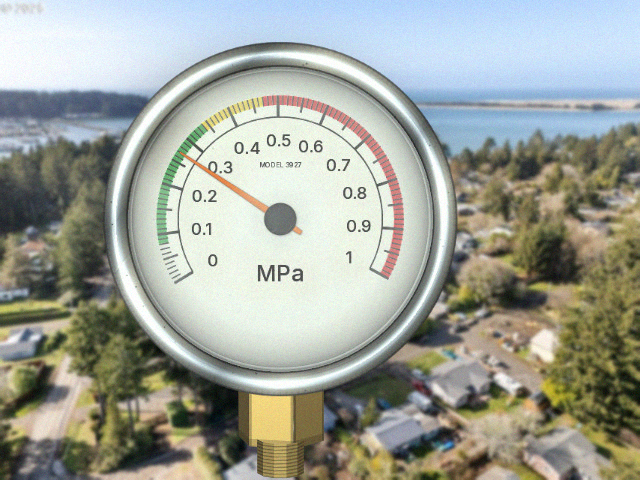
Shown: 0.27 MPa
